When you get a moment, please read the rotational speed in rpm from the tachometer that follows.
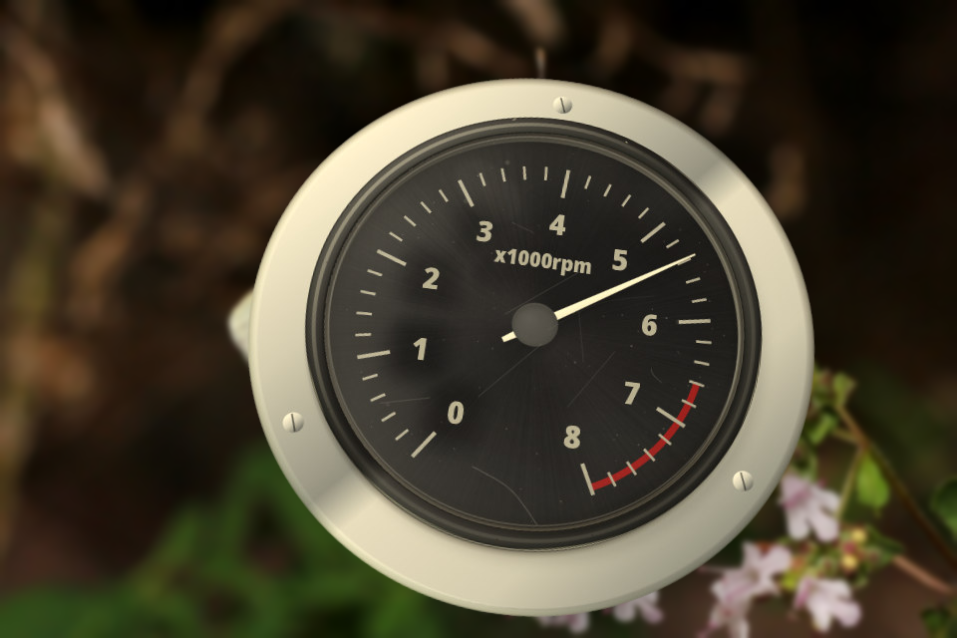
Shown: 5400 rpm
